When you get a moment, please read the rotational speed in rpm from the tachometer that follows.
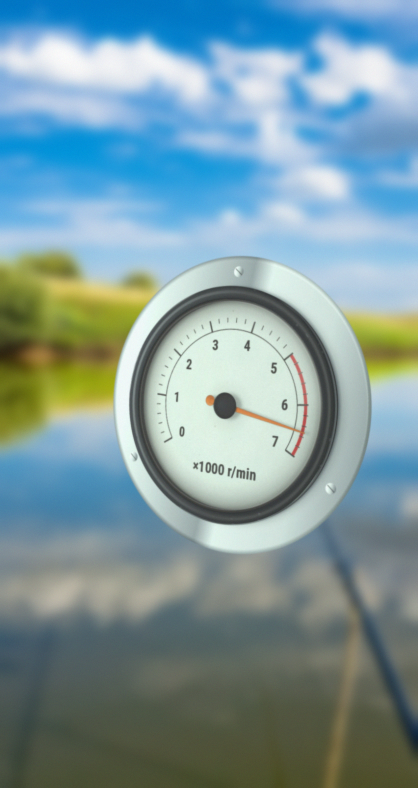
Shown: 6500 rpm
